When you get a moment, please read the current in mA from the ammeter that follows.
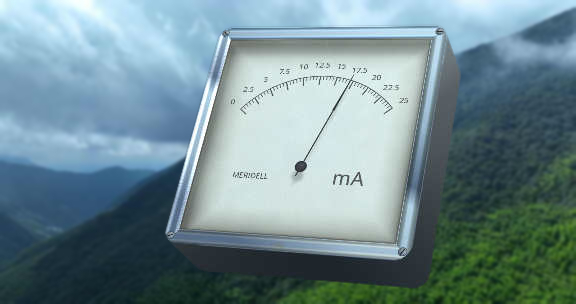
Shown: 17.5 mA
